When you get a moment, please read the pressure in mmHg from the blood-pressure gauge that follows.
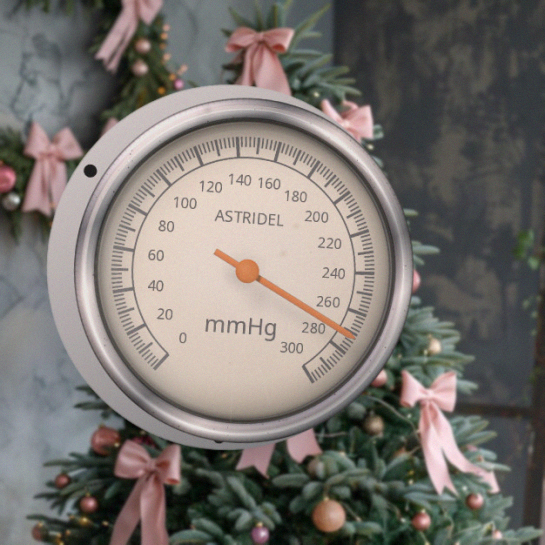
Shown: 272 mmHg
